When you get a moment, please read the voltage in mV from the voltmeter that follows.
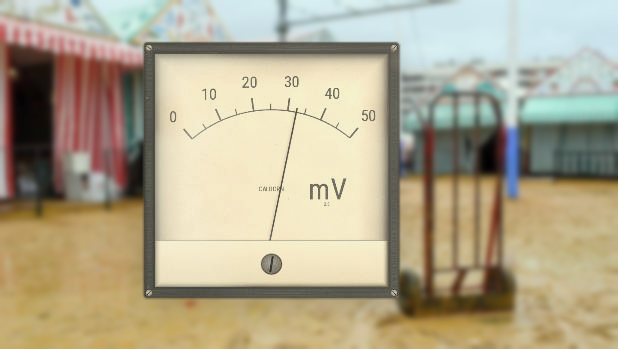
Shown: 32.5 mV
